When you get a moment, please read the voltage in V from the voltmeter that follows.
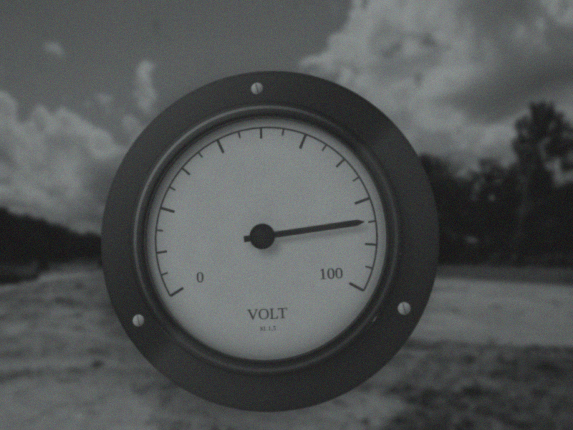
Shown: 85 V
